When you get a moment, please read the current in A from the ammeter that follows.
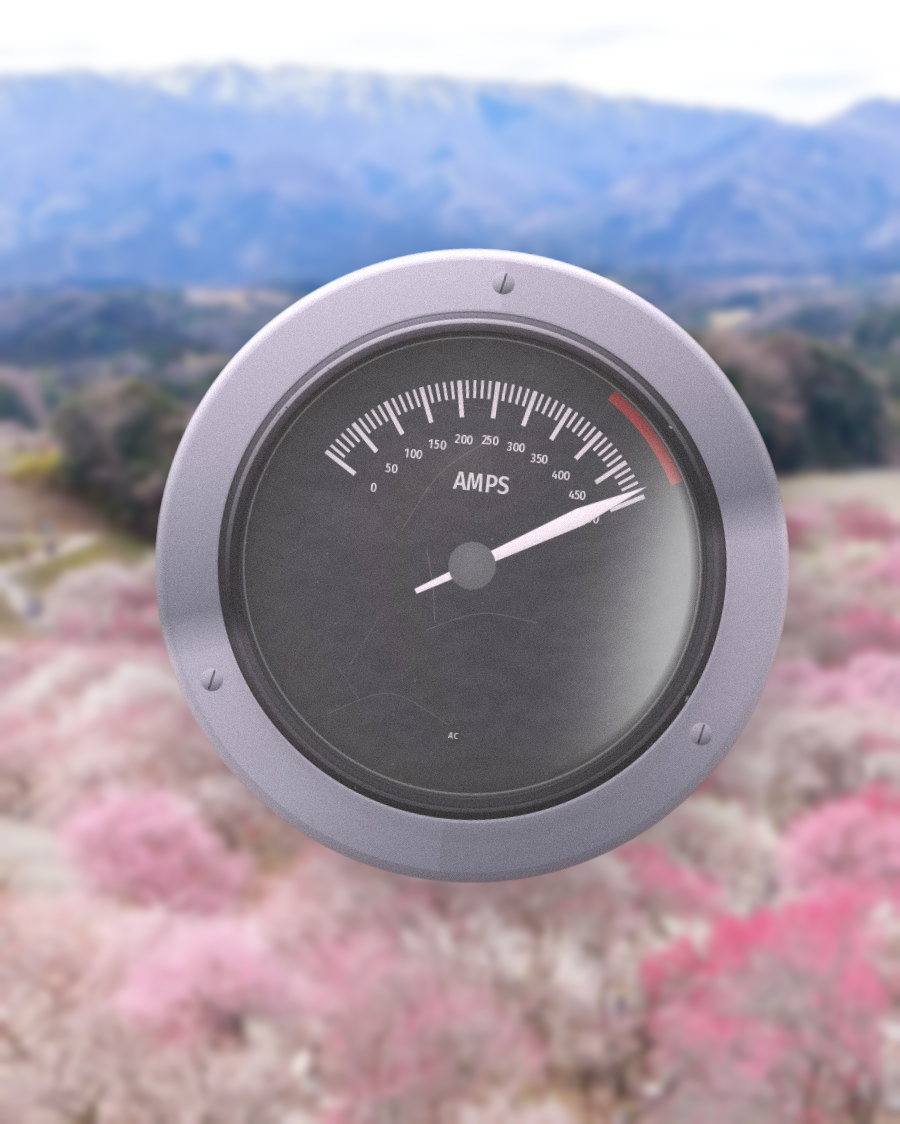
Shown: 490 A
